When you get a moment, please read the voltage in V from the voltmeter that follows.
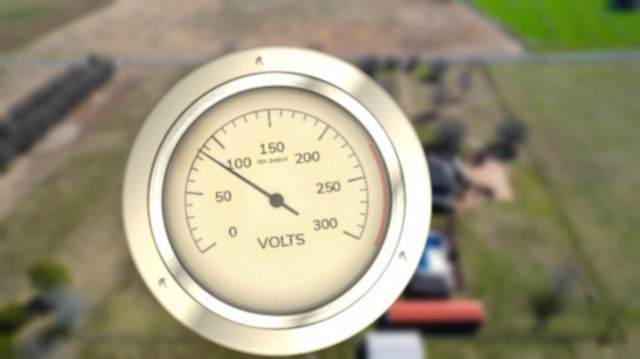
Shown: 85 V
